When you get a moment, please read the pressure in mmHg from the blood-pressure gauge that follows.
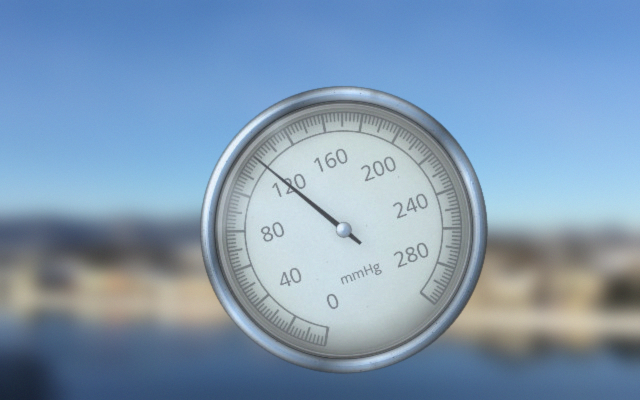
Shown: 120 mmHg
